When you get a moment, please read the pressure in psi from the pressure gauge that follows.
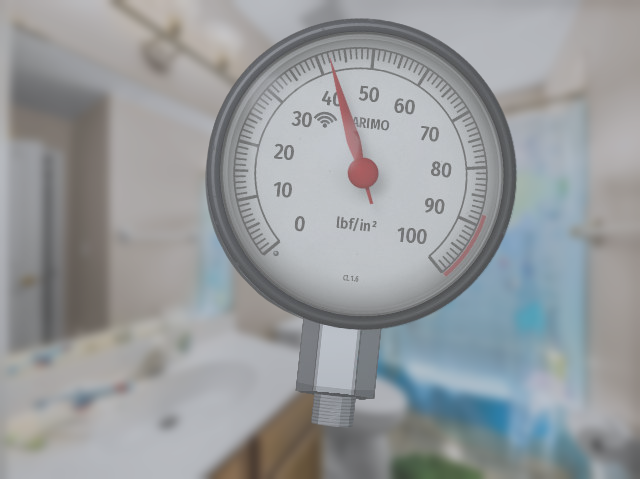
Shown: 42 psi
